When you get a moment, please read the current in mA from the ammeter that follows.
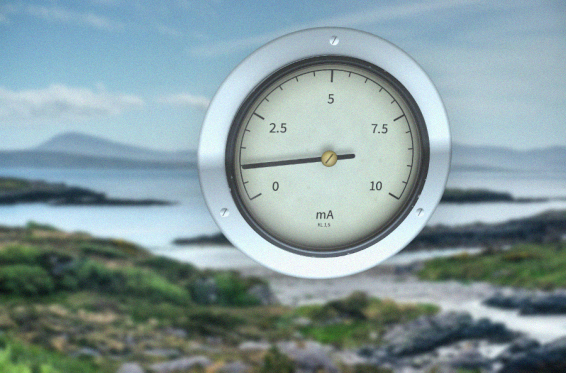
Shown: 1 mA
